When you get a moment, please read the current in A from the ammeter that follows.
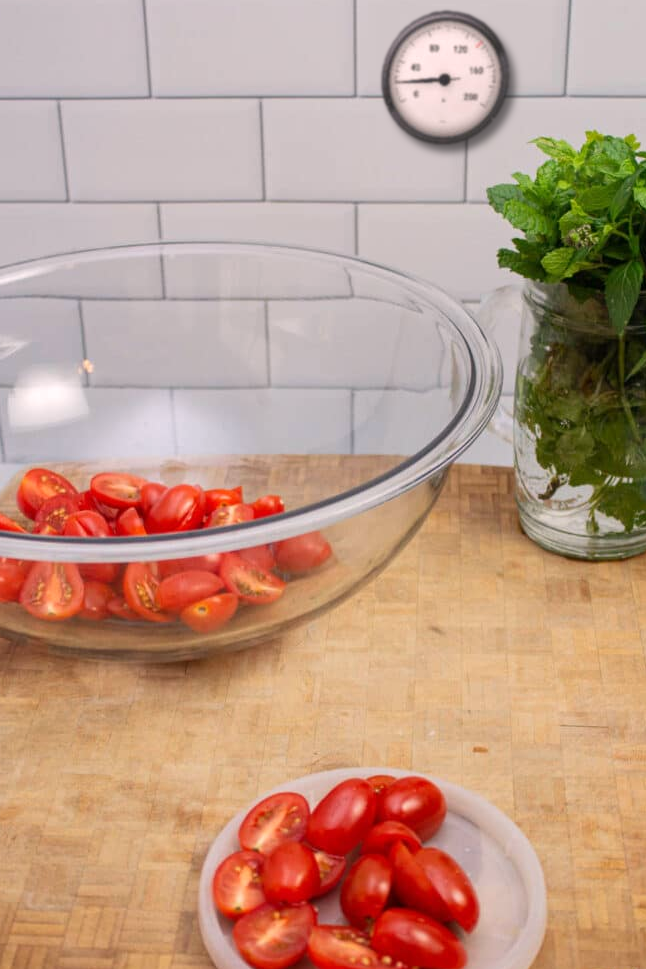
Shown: 20 A
